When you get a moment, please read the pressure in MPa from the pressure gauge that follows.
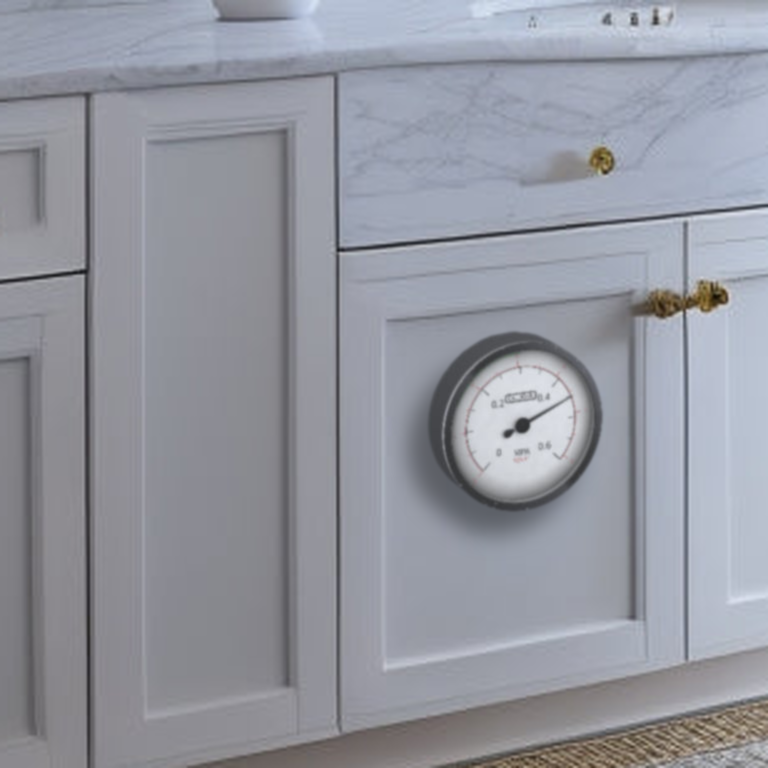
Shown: 0.45 MPa
